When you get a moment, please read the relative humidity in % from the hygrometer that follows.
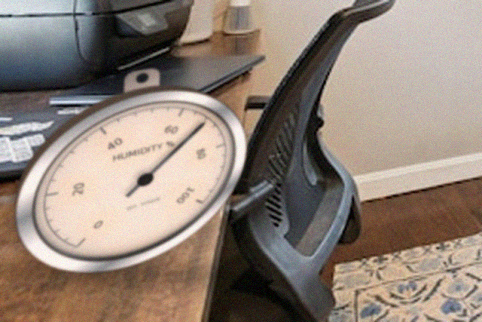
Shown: 68 %
